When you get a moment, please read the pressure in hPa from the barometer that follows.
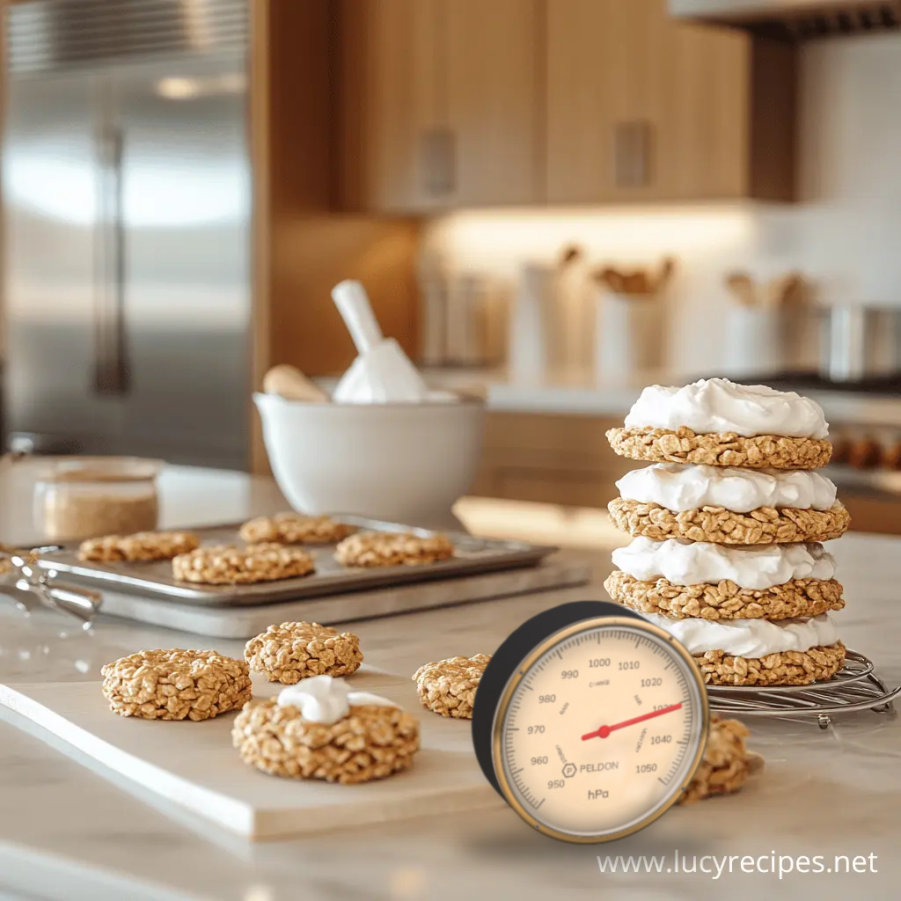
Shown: 1030 hPa
